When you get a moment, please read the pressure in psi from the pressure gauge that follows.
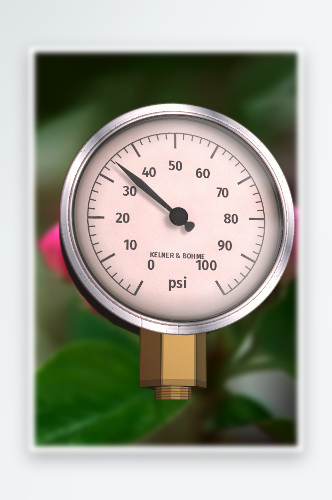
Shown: 34 psi
